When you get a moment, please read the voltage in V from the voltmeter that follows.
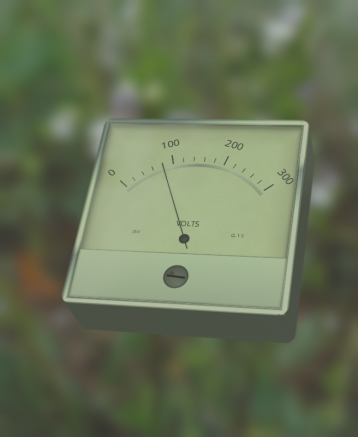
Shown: 80 V
